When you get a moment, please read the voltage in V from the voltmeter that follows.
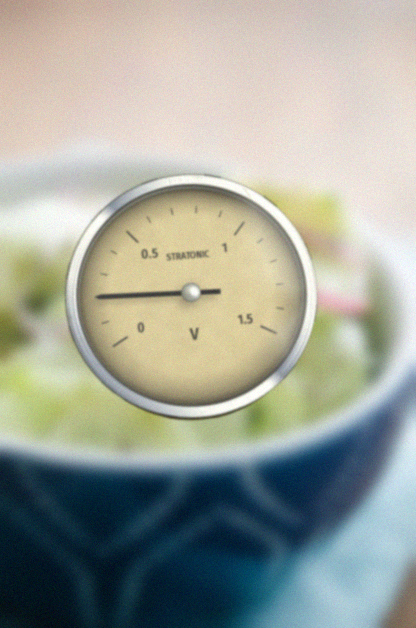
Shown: 0.2 V
